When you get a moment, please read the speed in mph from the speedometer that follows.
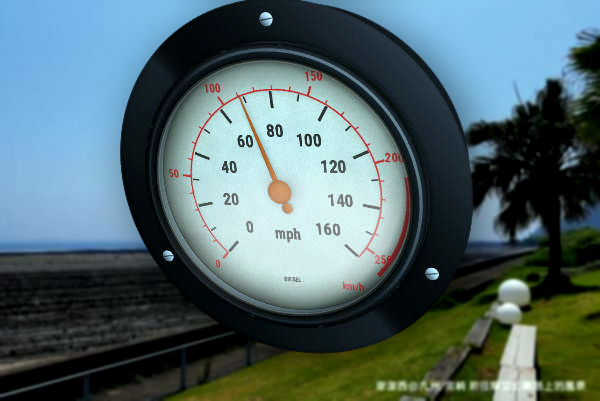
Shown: 70 mph
